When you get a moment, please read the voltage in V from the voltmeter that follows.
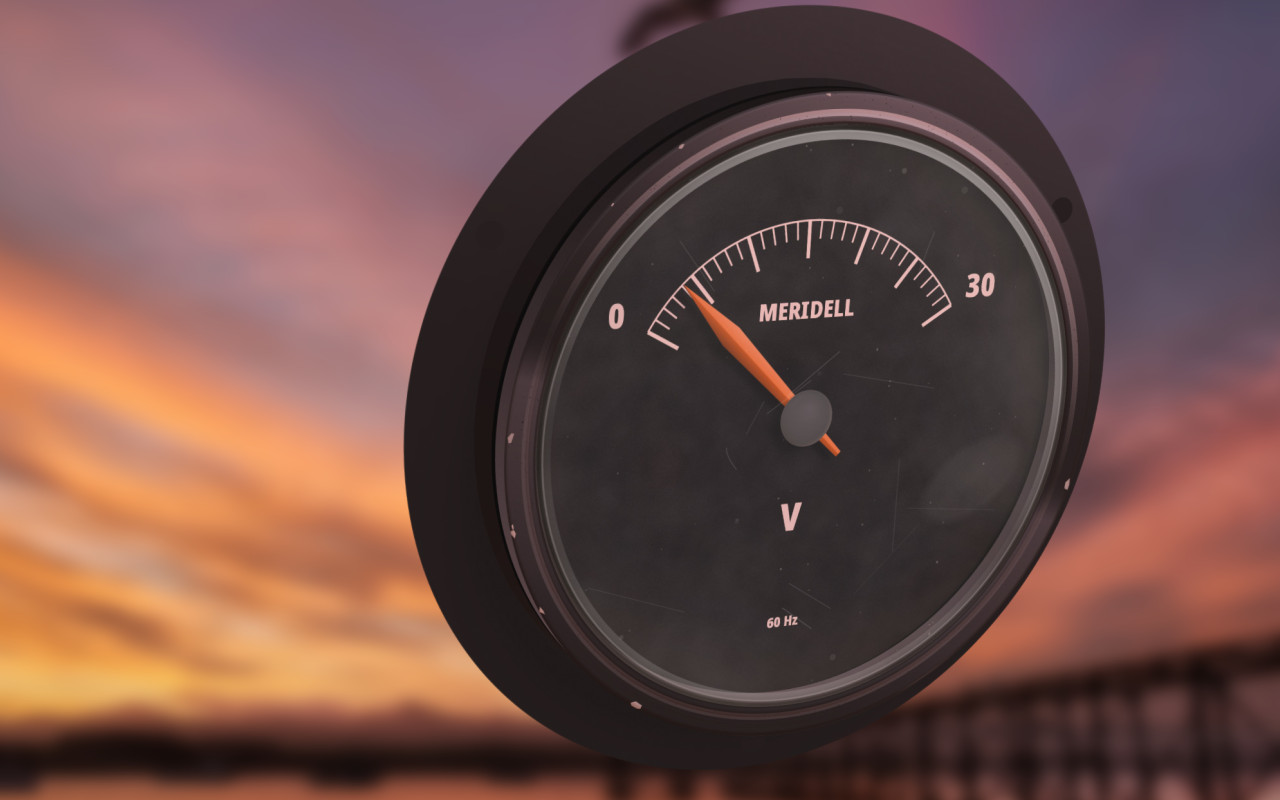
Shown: 4 V
